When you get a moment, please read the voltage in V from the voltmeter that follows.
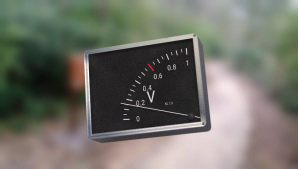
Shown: 0.15 V
